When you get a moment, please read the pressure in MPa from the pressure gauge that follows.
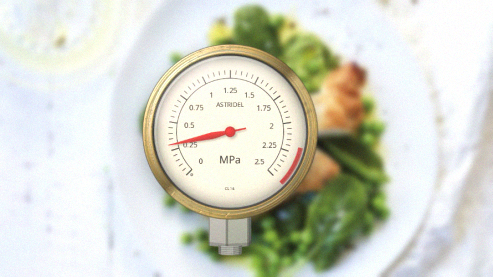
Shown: 0.3 MPa
